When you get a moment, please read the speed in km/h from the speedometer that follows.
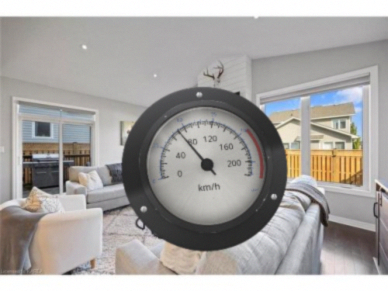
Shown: 70 km/h
